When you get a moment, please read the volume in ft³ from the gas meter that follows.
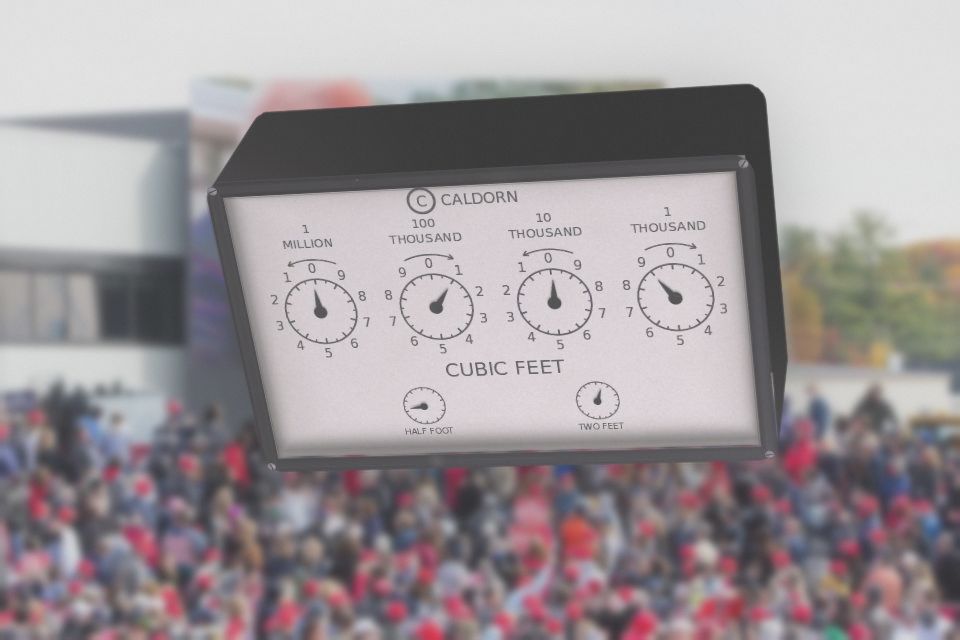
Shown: 9900 ft³
